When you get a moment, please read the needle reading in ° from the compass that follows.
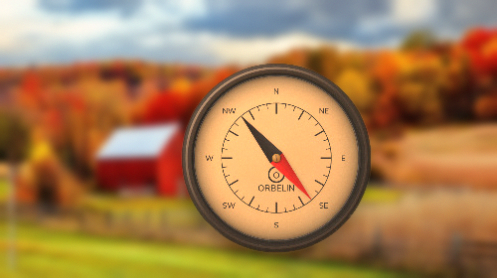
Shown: 140 °
